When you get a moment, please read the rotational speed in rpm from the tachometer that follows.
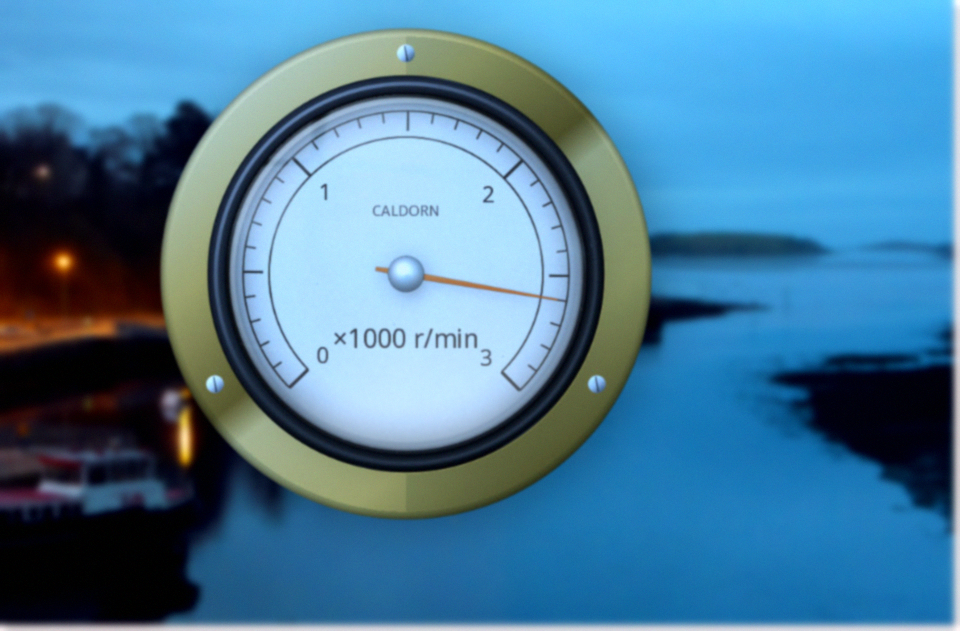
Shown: 2600 rpm
